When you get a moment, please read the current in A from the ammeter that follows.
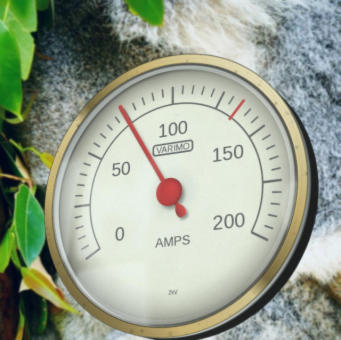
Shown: 75 A
